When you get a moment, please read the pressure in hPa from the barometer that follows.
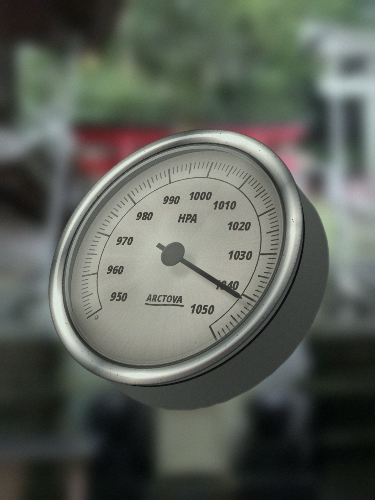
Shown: 1041 hPa
